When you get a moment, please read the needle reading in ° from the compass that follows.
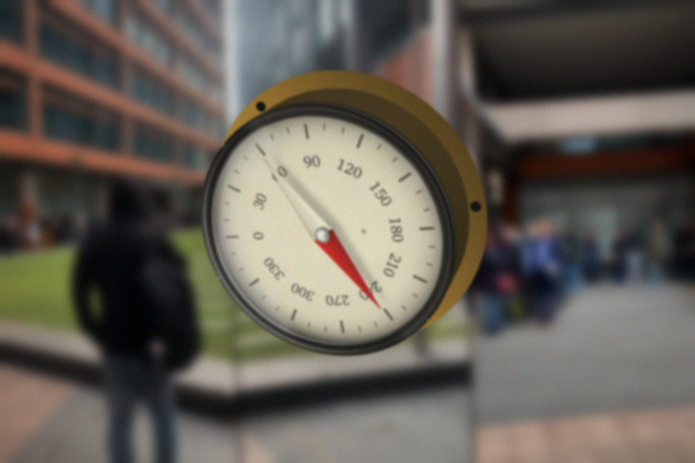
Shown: 240 °
